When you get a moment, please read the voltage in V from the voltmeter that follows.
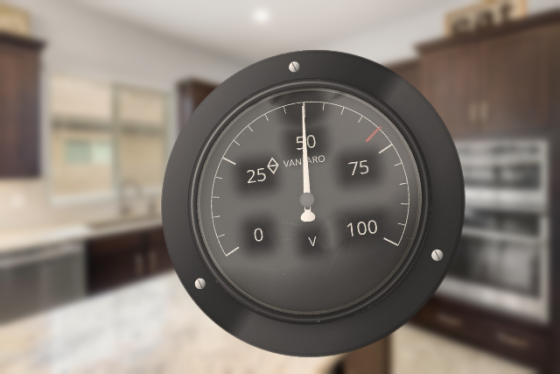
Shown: 50 V
